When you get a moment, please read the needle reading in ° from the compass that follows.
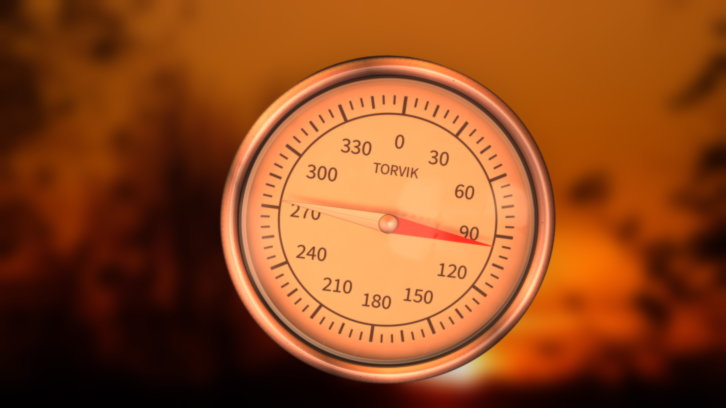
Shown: 95 °
